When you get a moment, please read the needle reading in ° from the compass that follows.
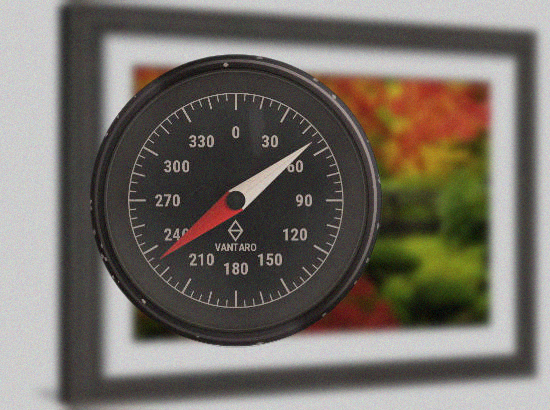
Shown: 232.5 °
